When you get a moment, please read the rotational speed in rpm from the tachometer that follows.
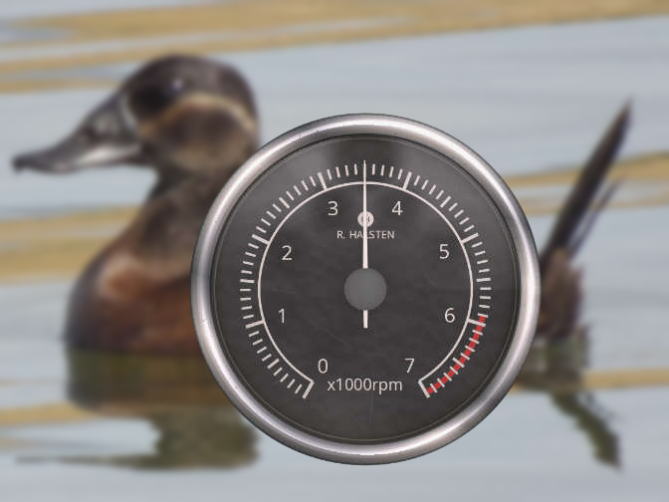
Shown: 3500 rpm
